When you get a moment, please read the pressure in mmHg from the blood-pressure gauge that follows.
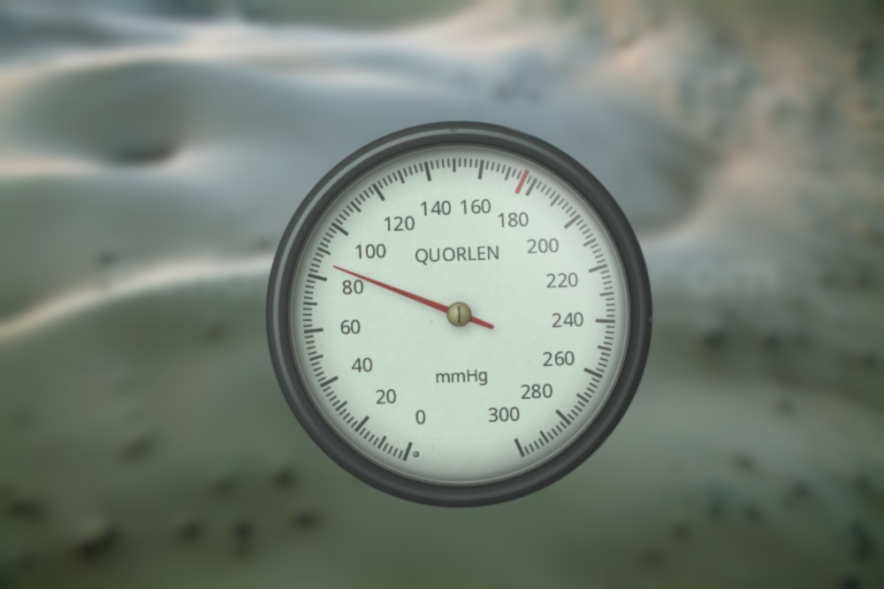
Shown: 86 mmHg
